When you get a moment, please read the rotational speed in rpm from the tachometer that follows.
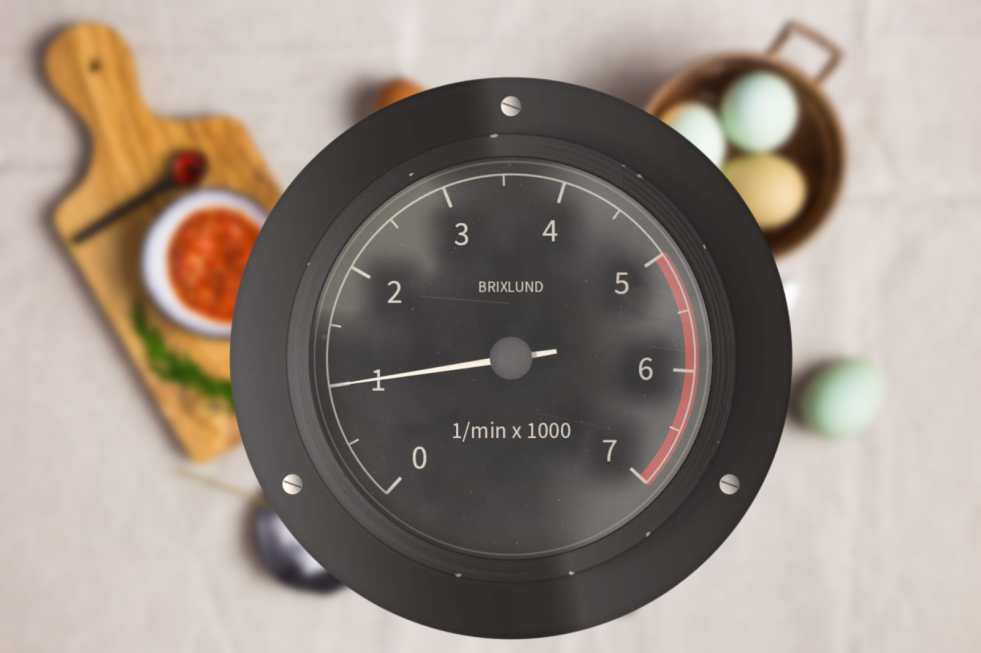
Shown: 1000 rpm
